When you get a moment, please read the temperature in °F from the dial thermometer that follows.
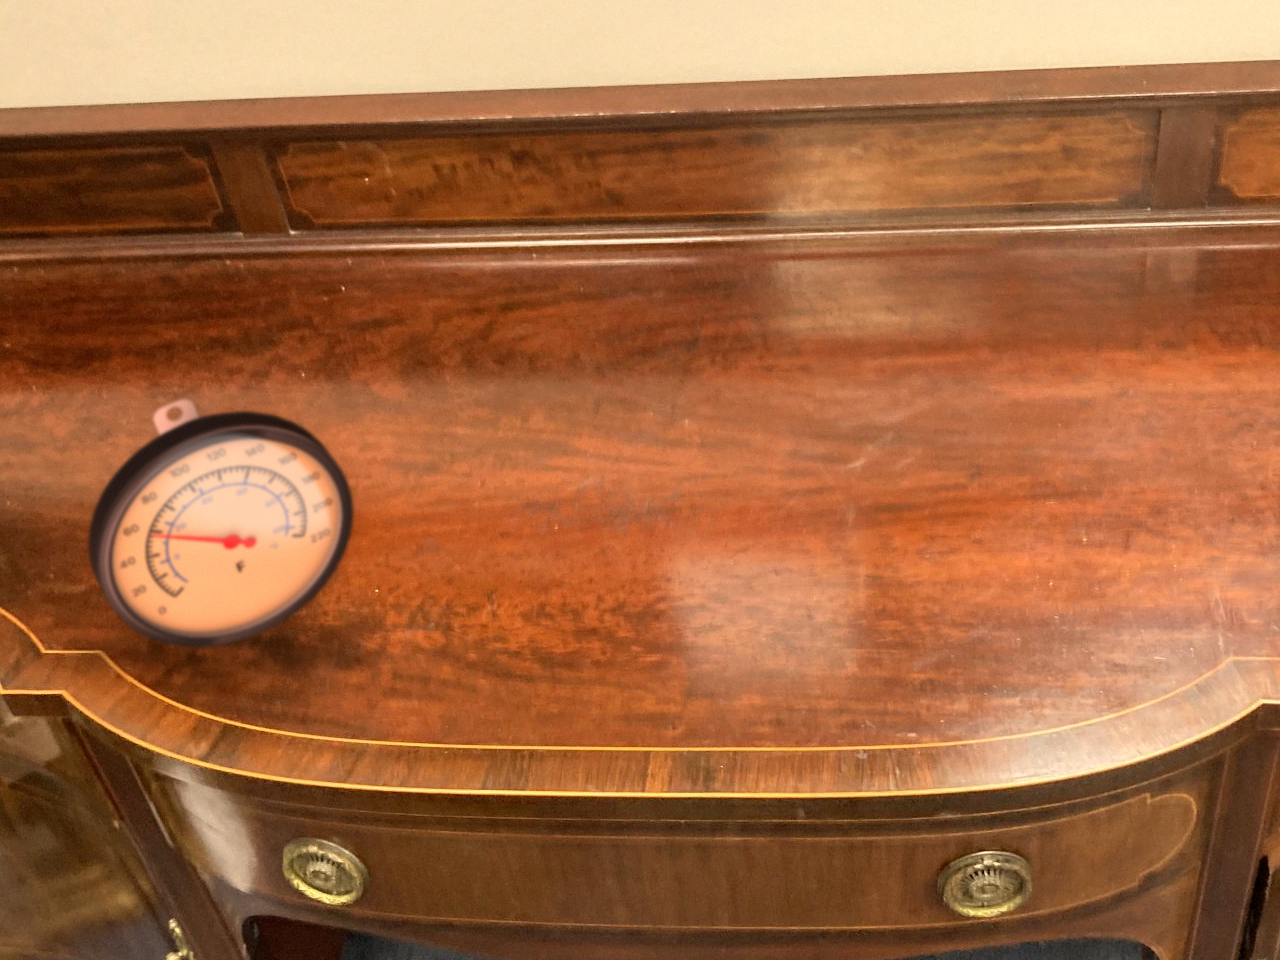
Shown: 60 °F
